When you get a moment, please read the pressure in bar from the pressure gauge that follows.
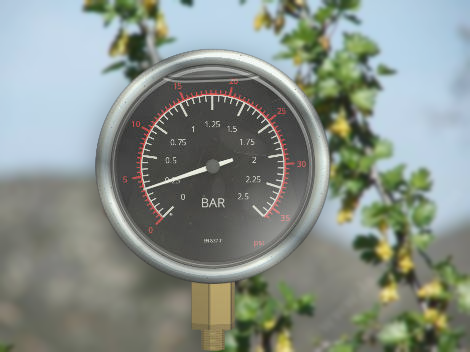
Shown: 0.25 bar
